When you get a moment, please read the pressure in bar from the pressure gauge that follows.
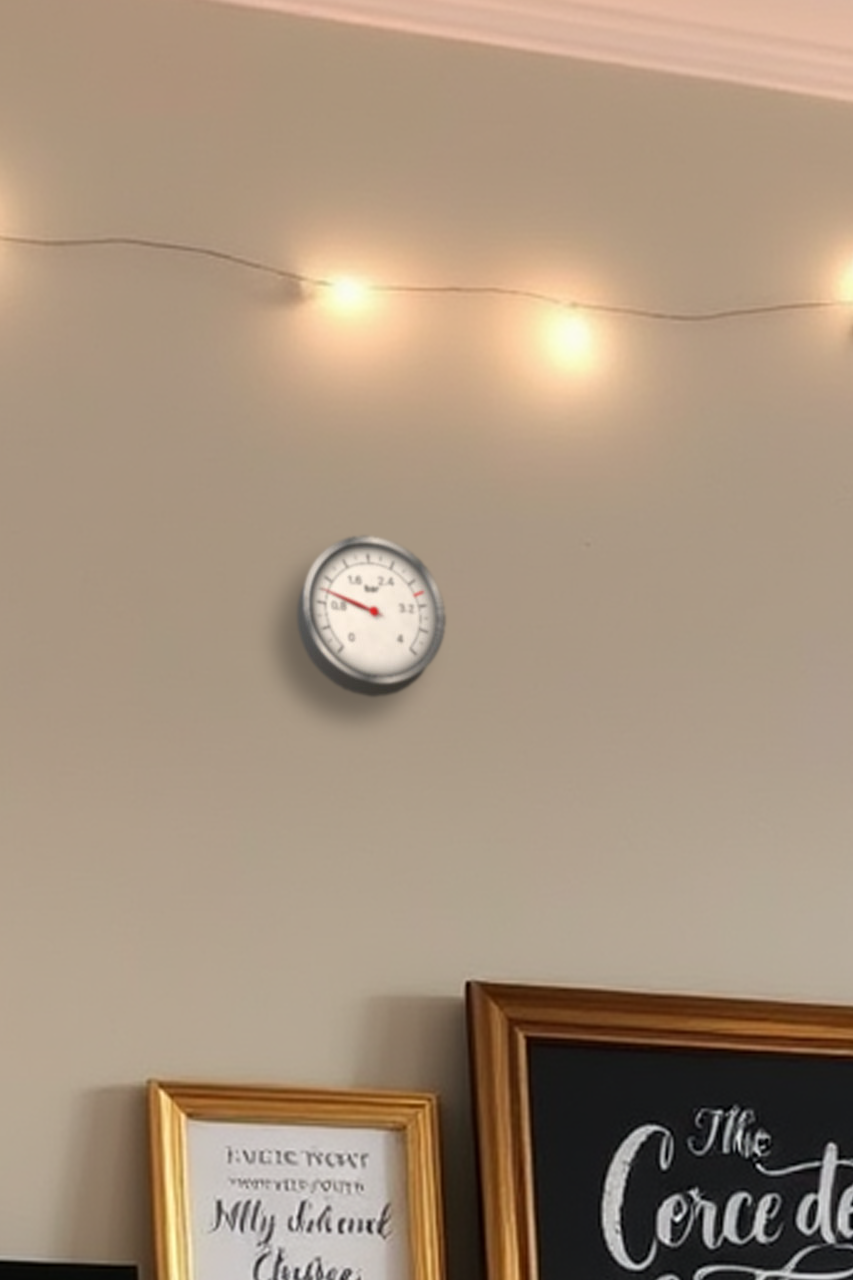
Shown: 1 bar
